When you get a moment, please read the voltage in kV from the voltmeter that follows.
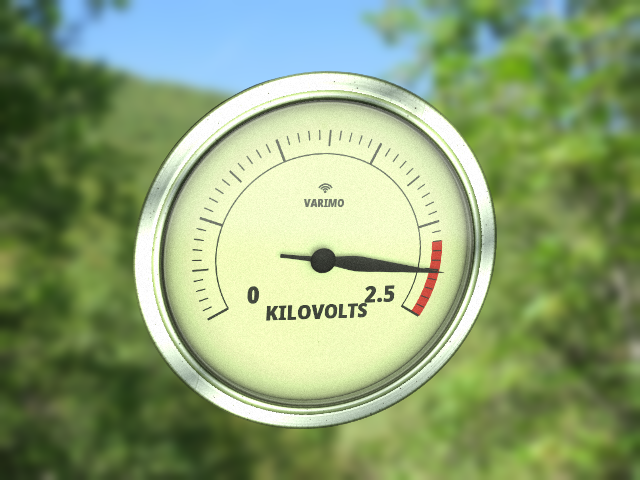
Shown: 2.25 kV
